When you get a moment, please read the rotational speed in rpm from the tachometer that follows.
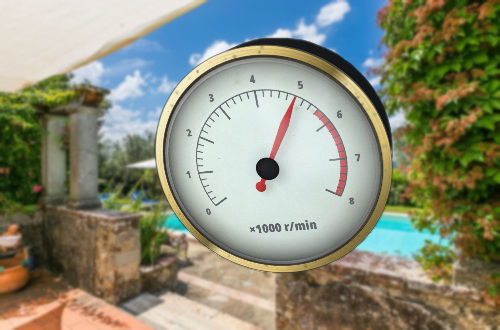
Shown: 5000 rpm
